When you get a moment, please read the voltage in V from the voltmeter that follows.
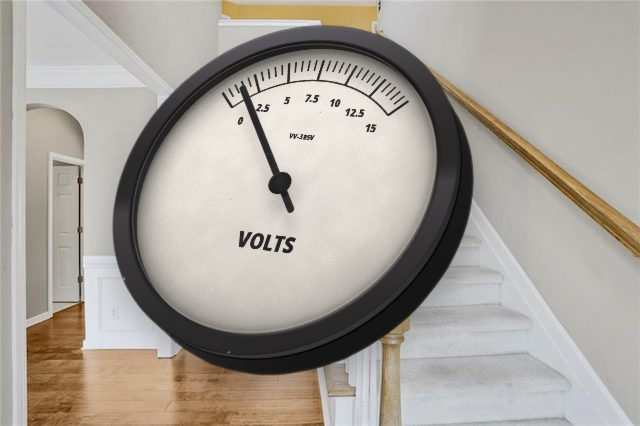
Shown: 1.5 V
